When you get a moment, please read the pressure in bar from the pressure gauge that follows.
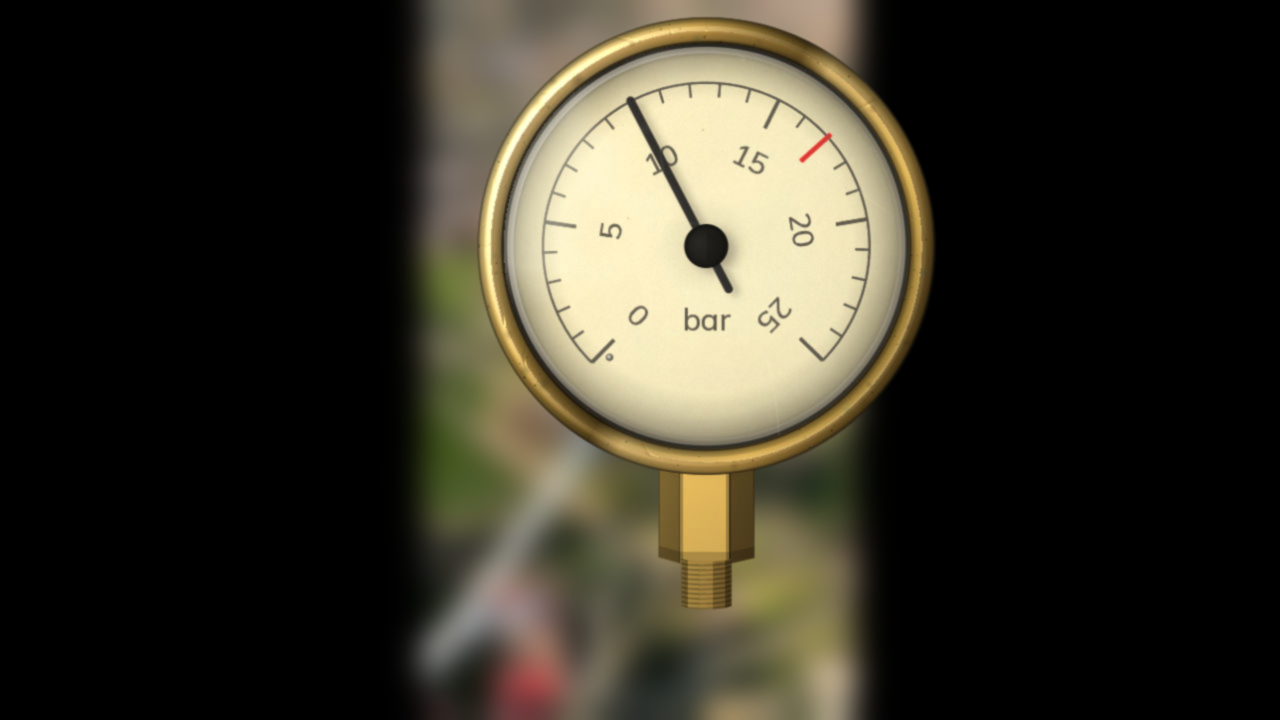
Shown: 10 bar
